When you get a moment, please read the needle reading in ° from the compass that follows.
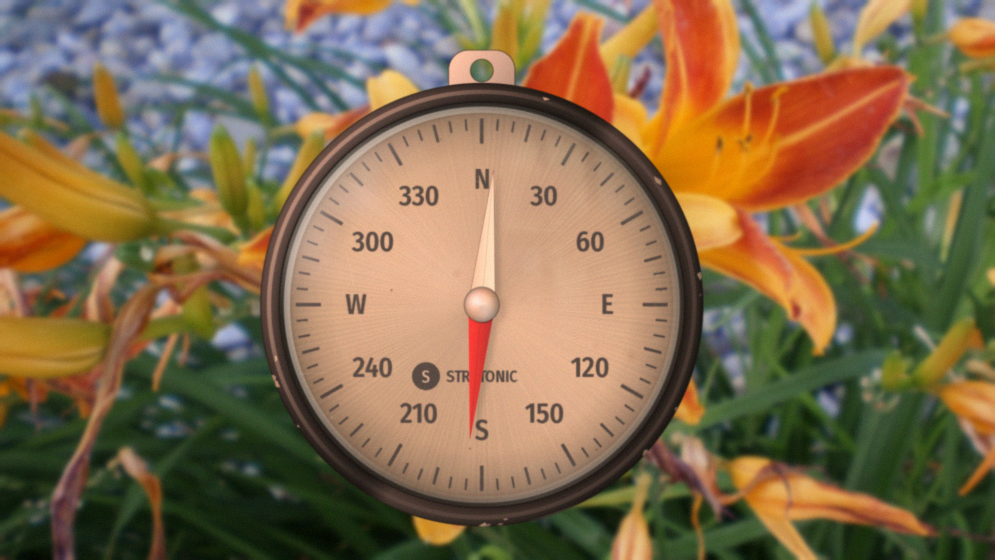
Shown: 185 °
